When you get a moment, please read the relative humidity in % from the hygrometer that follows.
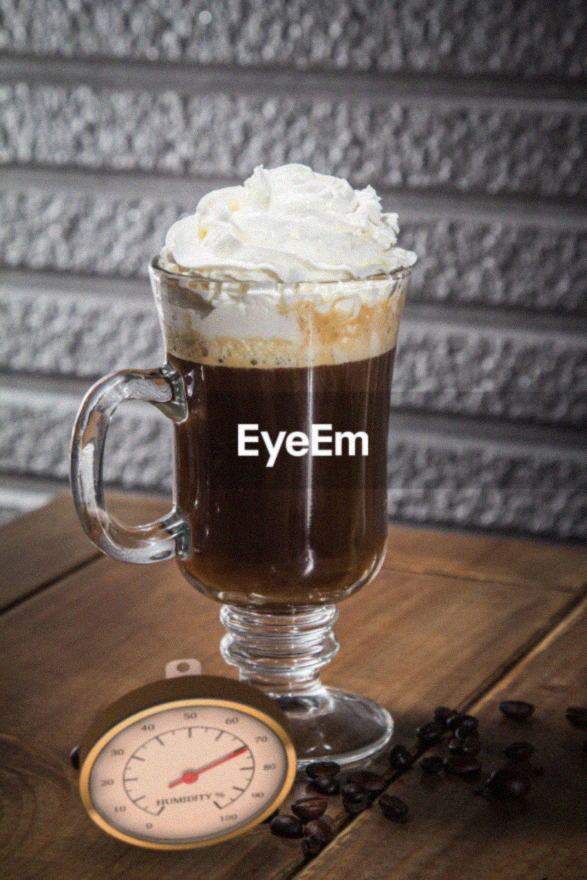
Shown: 70 %
